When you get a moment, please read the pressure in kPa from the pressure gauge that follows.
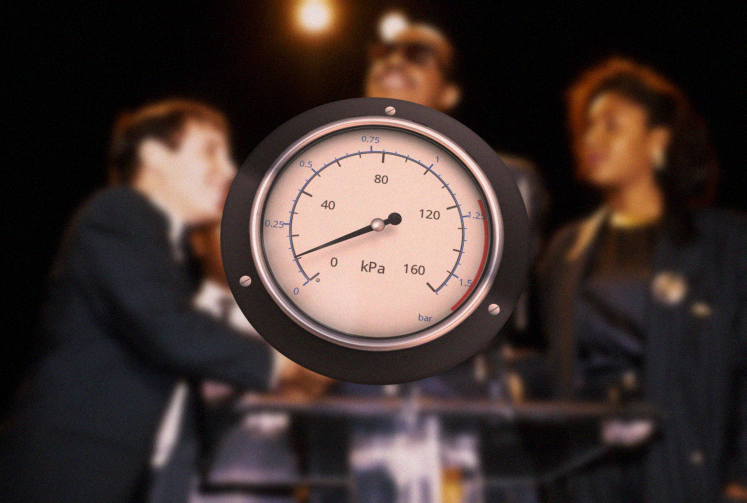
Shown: 10 kPa
